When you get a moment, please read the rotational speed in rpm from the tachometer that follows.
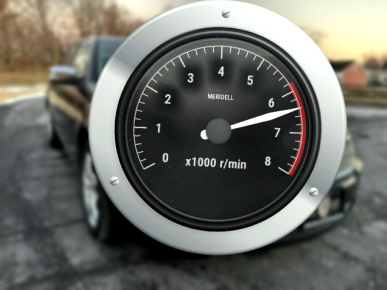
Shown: 6400 rpm
